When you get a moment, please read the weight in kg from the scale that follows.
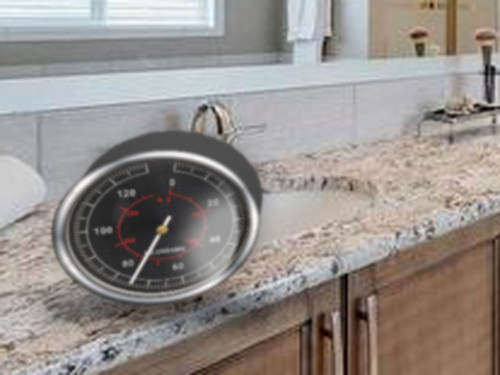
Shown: 75 kg
